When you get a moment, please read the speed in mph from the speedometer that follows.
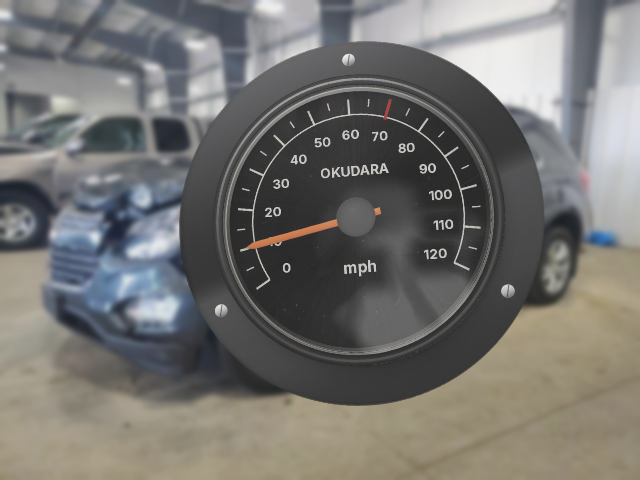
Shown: 10 mph
